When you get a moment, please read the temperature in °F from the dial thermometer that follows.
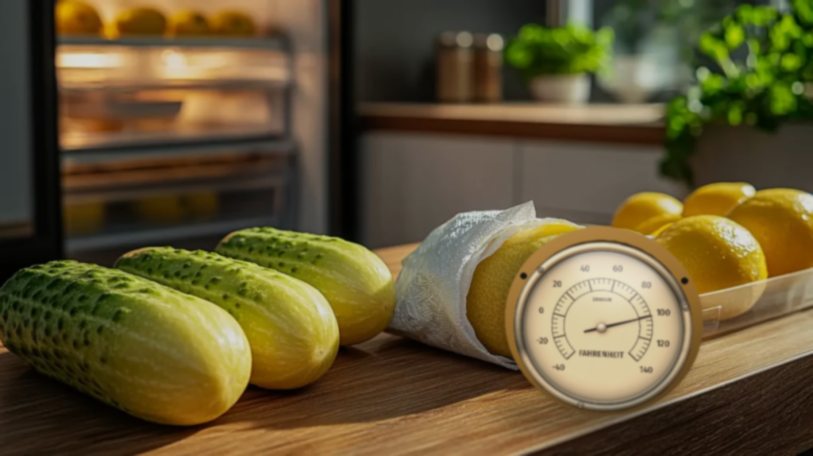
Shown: 100 °F
